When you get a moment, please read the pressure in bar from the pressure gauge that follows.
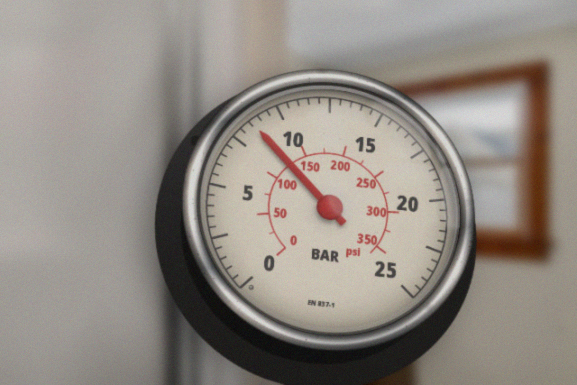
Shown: 8.5 bar
